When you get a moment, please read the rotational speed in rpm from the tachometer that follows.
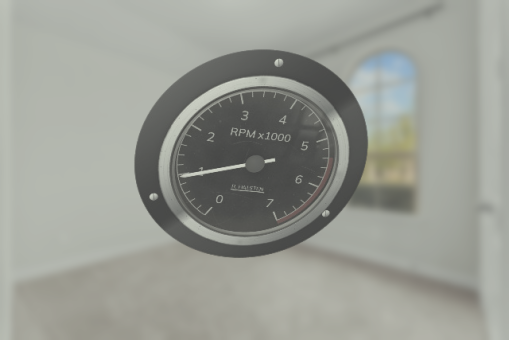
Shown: 1000 rpm
